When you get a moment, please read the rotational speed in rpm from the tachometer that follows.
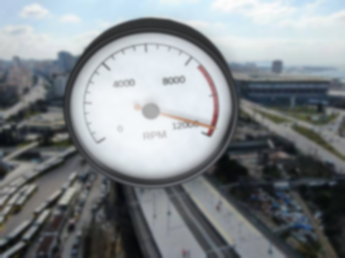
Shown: 11500 rpm
